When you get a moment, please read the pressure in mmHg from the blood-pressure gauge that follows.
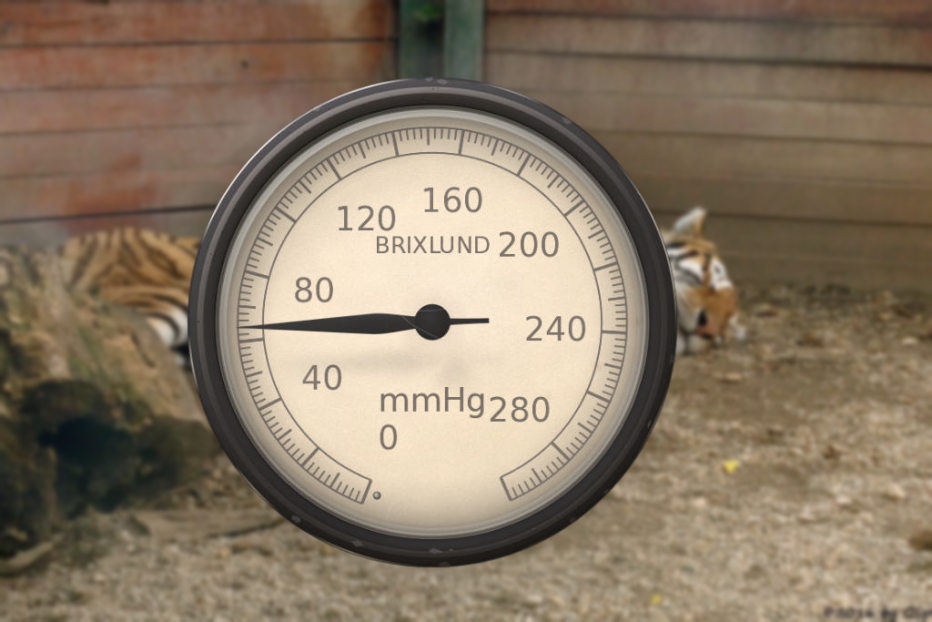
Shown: 64 mmHg
